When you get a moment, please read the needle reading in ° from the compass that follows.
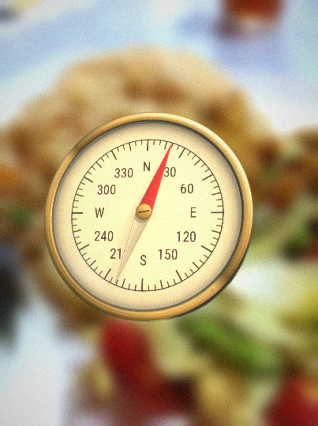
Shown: 20 °
